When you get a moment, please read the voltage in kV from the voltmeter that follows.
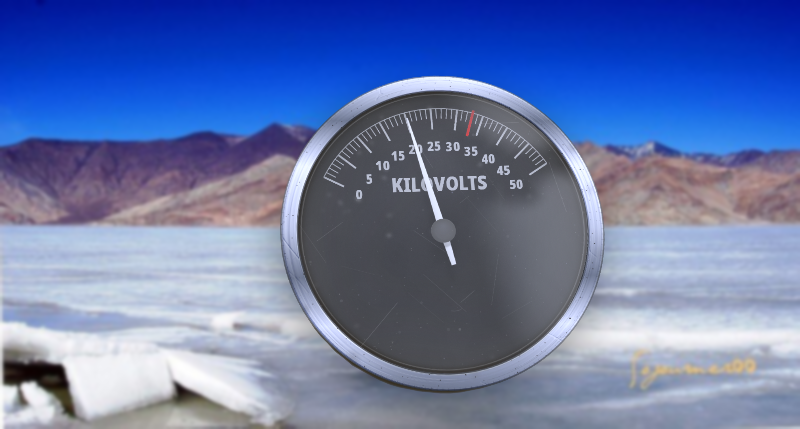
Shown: 20 kV
